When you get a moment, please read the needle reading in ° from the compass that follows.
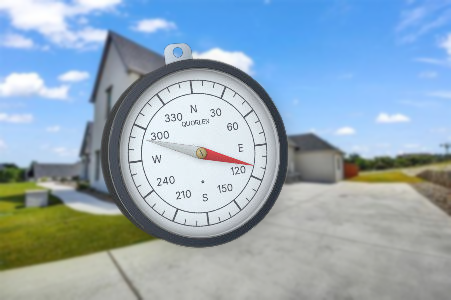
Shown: 110 °
